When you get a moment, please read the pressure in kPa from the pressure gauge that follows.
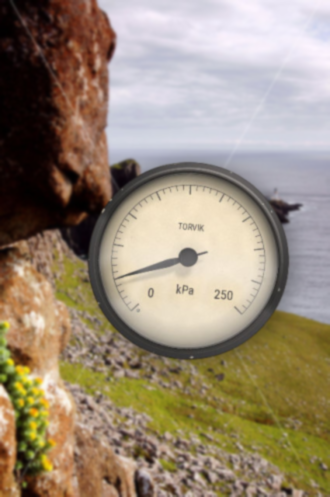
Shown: 25 kPa
